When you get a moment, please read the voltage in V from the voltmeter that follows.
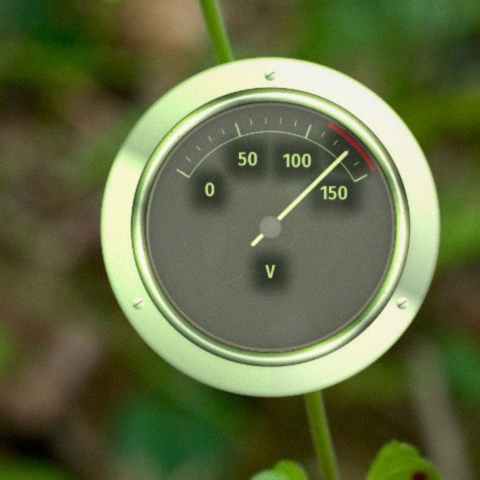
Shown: 130 V
